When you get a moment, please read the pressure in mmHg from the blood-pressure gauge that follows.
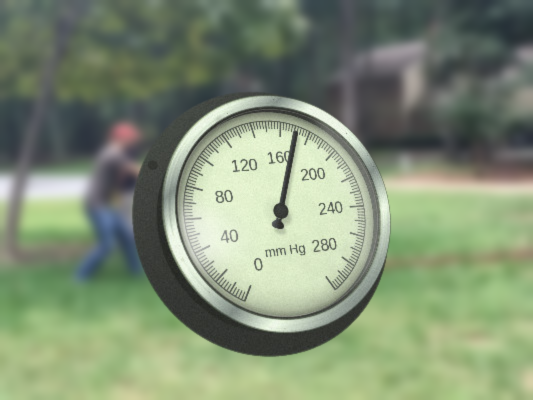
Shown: 170 mmHg
